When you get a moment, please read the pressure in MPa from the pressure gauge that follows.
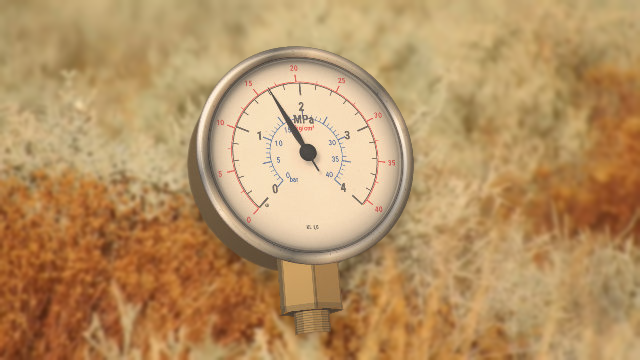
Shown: 1.6 MPa
